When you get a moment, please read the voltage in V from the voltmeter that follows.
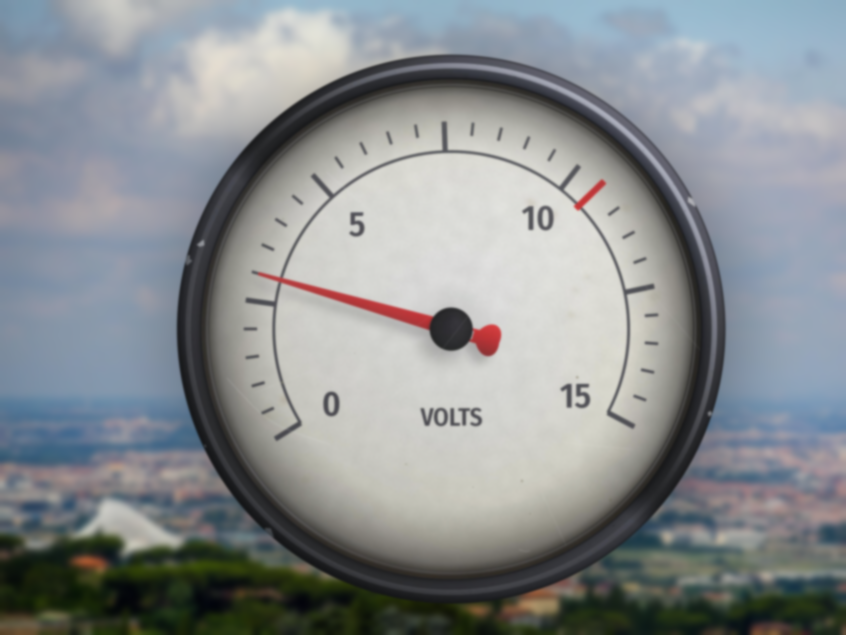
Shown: 3 V
